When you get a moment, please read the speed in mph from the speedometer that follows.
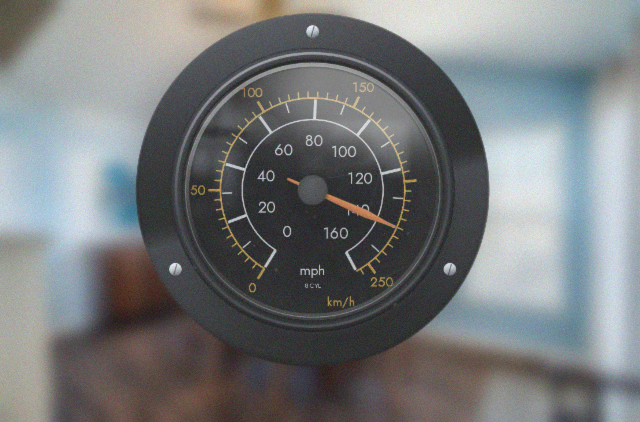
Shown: 140 mph
